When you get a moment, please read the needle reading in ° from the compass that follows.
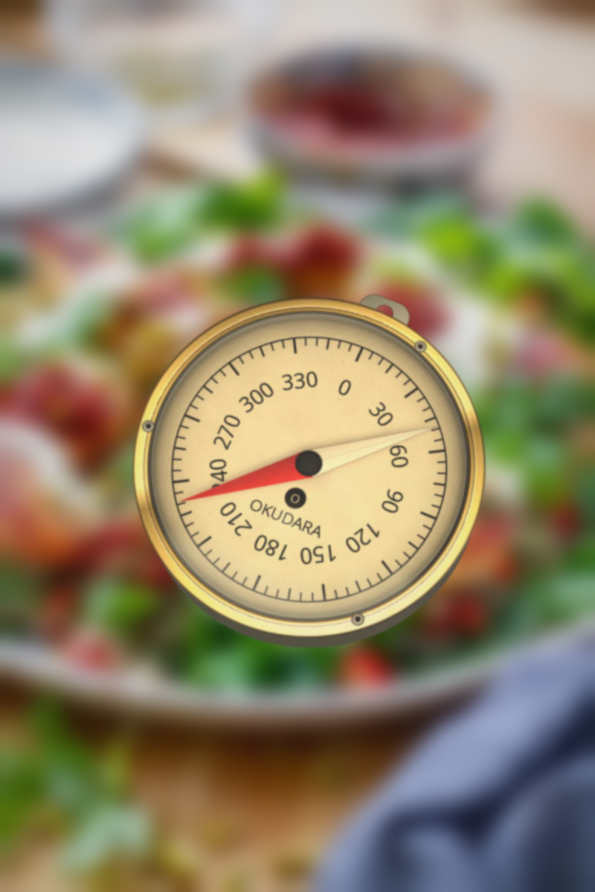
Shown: 230 °
